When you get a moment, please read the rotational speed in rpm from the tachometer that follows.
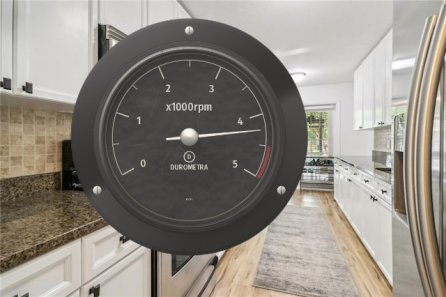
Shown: 4250 rpm
